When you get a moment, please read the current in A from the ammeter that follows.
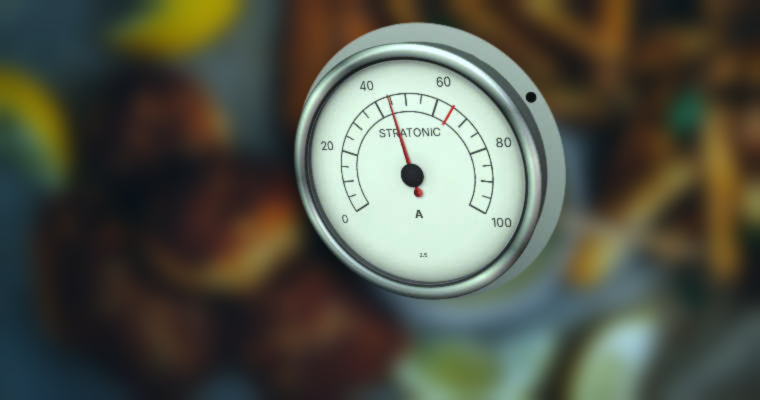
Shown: 45 A
